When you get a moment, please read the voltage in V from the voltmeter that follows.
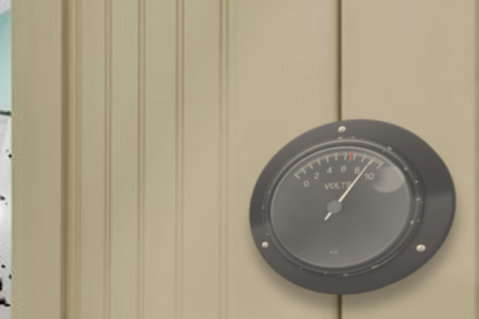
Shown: 9 V
